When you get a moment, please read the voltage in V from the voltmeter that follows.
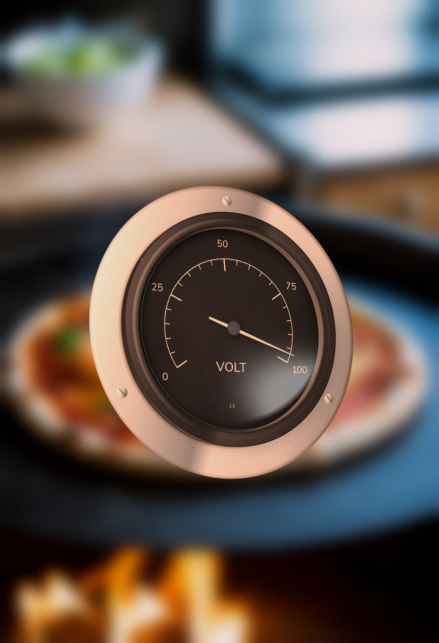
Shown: 97.5 V
